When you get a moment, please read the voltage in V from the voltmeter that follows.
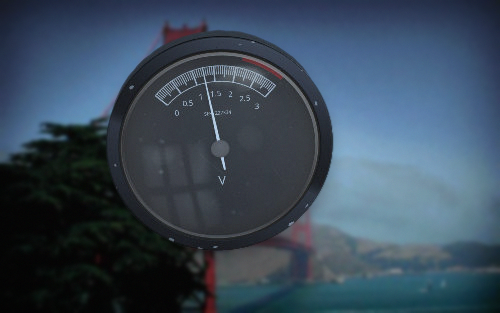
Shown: 1.25 V
